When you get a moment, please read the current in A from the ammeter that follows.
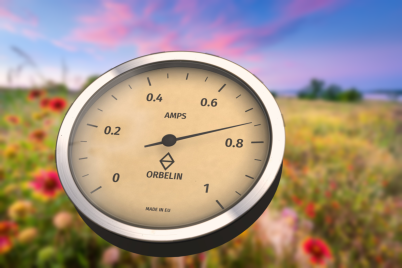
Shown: 0.75 A
